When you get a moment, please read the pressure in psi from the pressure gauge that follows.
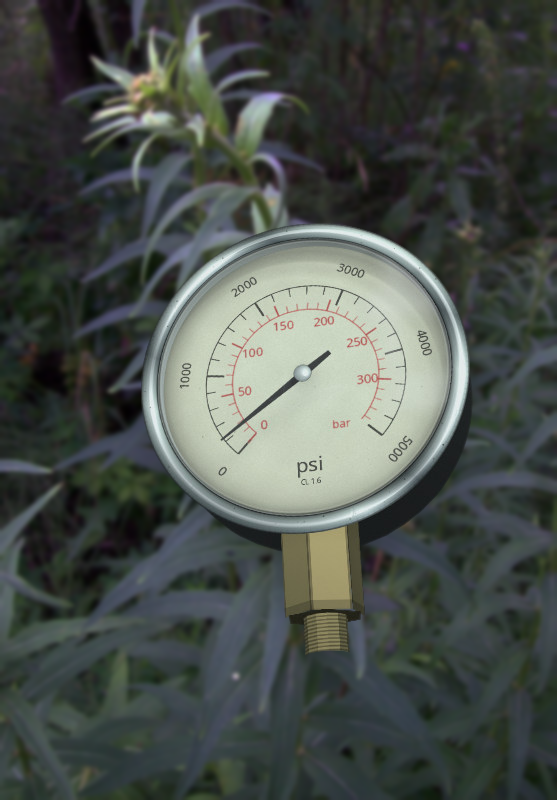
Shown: 200 psi
